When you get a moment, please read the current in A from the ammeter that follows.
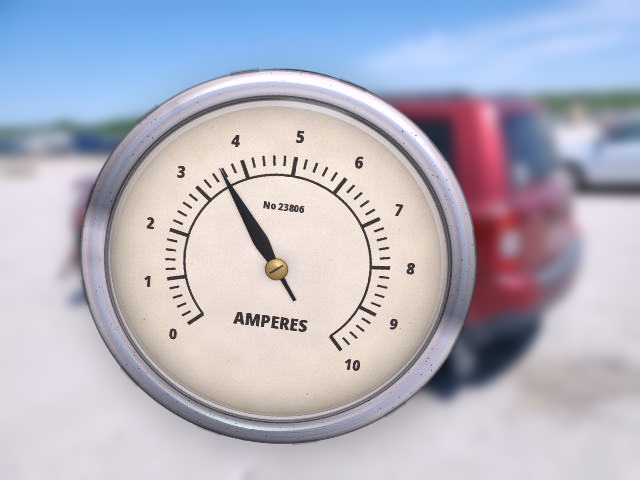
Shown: 3.6 A
